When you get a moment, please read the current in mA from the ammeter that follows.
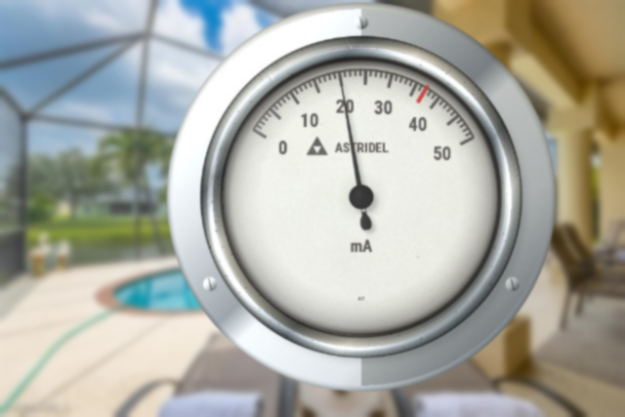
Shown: 20 mA
